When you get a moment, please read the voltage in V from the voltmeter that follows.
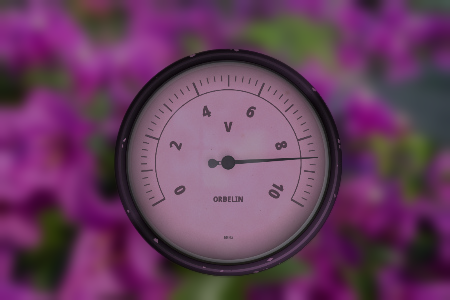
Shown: 8.6 V
